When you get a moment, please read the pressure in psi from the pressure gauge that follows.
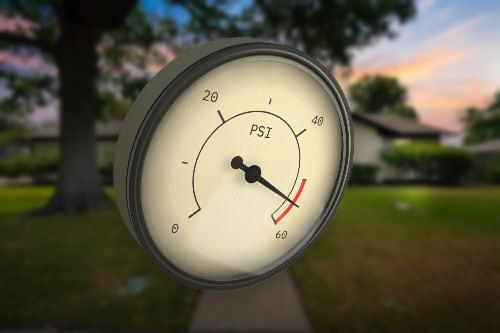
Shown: 55 psi
